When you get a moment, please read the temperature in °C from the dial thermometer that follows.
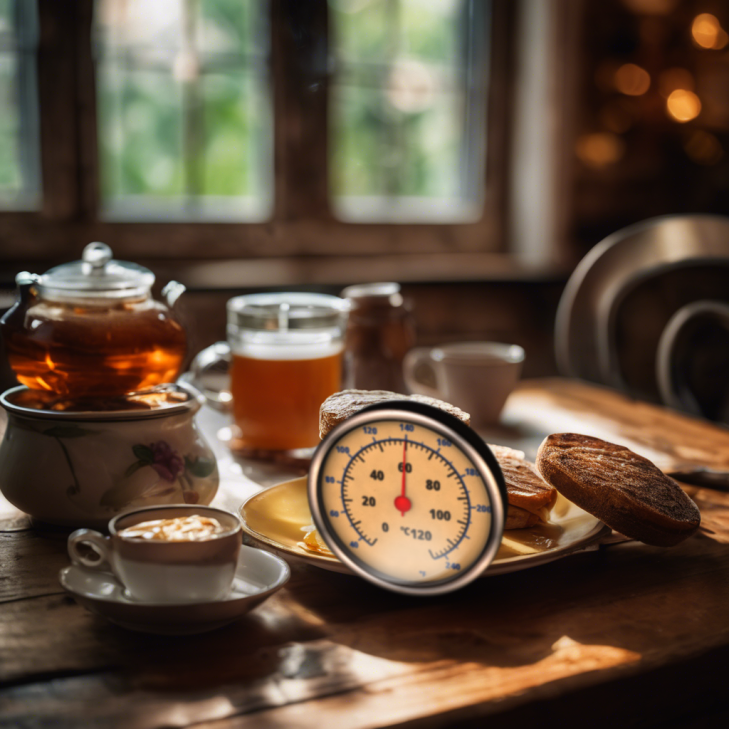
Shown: 60 °C
